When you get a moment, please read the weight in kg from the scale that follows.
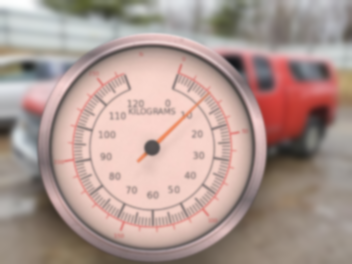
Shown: 10 kg
